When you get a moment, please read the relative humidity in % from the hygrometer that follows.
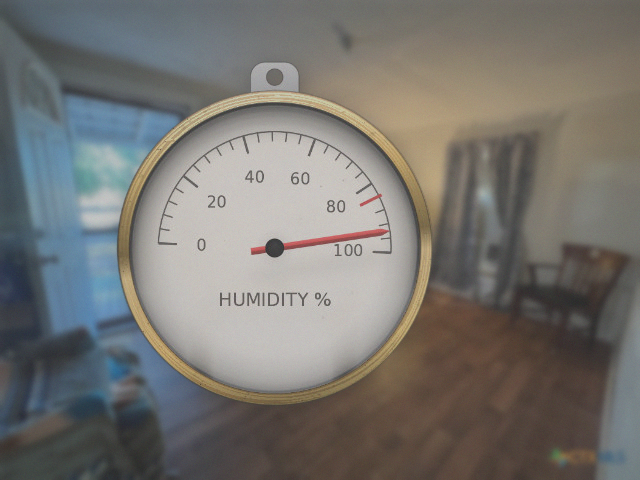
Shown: 94 %
